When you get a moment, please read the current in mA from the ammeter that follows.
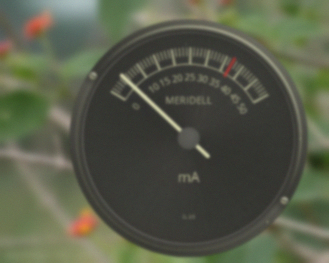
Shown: 5 mA
